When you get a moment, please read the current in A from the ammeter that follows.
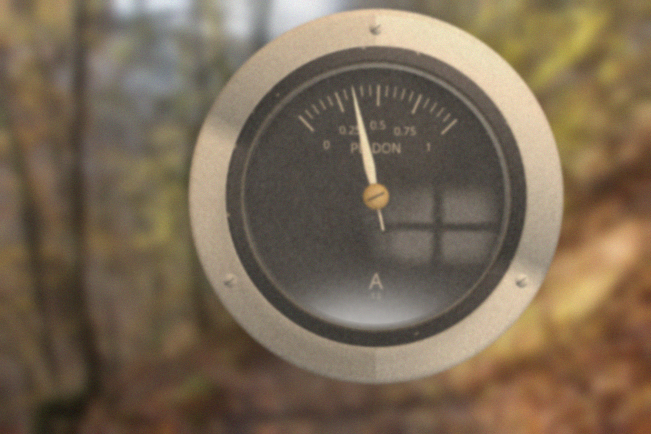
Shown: 0.35 A
